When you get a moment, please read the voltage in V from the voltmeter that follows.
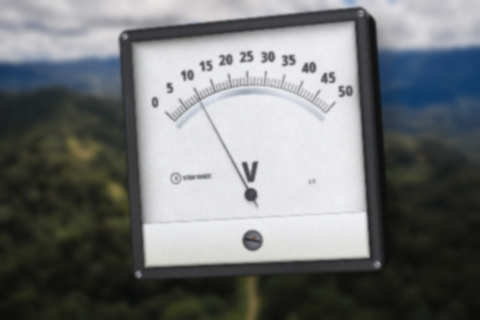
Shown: 10 V
